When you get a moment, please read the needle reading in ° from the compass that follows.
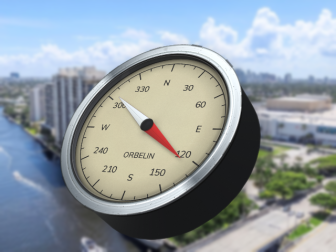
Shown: 125 °
